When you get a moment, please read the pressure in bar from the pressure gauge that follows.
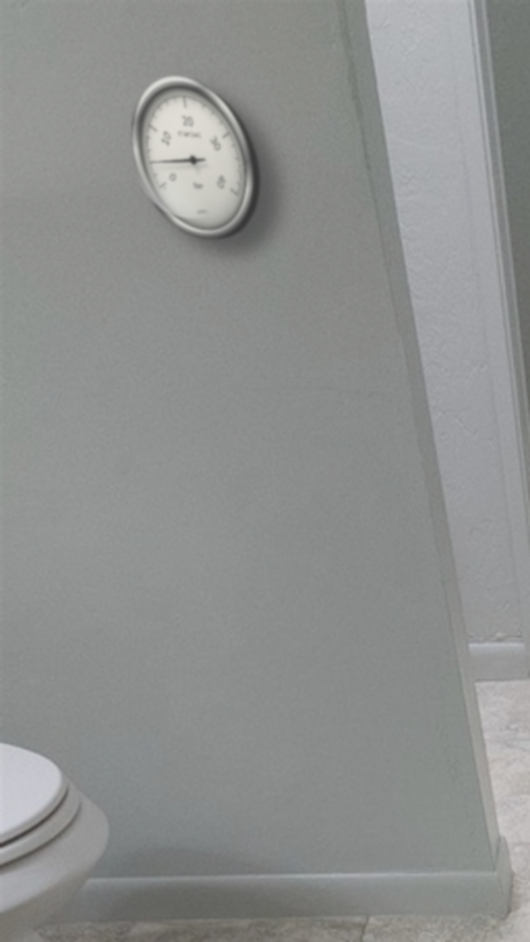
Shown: 4 bar
